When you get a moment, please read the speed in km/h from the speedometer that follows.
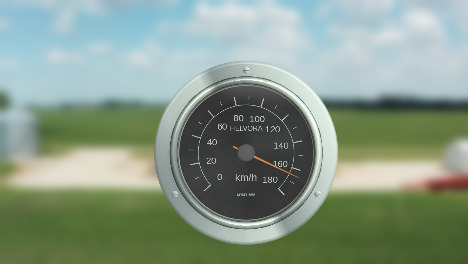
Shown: 165 km/h
